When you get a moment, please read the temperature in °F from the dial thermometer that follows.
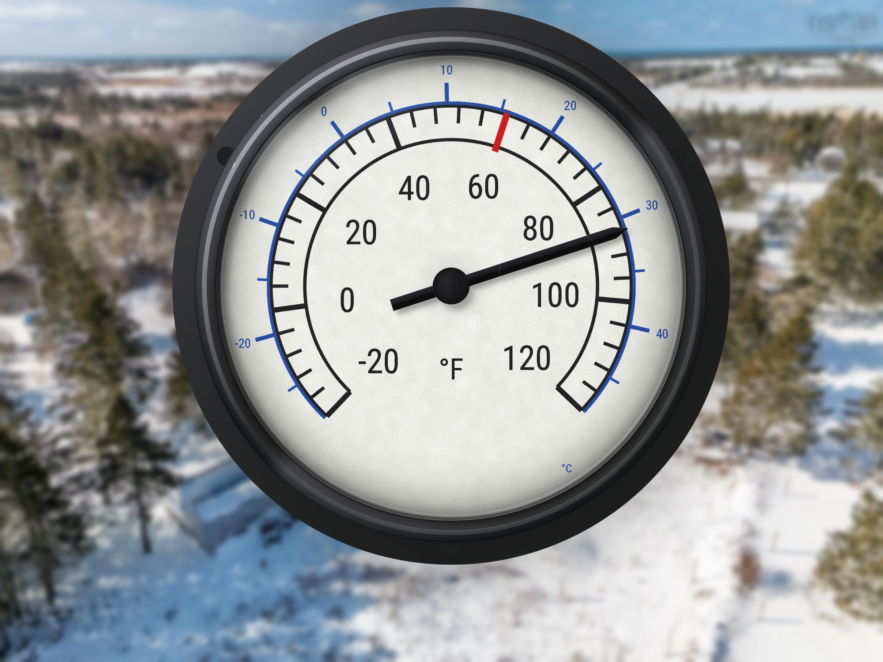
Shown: 88 °F
